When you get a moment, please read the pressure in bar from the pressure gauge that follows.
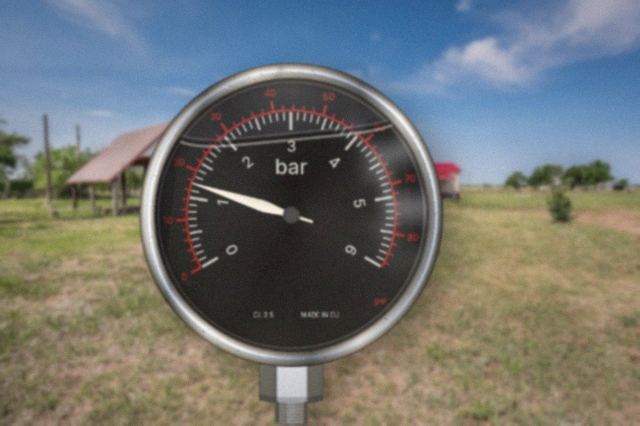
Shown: 1.2 bar
